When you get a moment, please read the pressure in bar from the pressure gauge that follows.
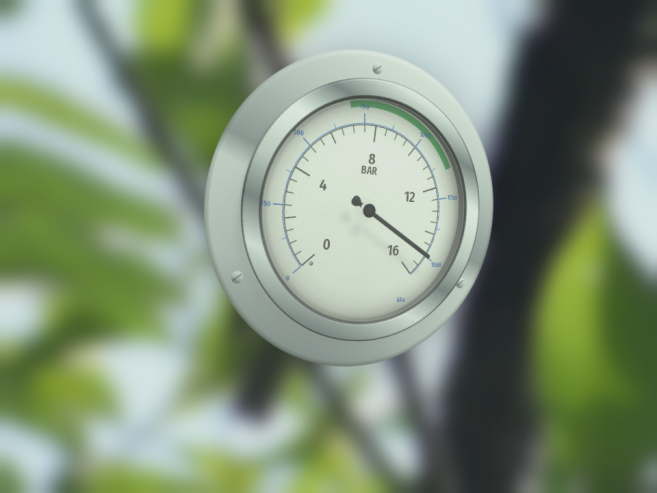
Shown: 15 bar
